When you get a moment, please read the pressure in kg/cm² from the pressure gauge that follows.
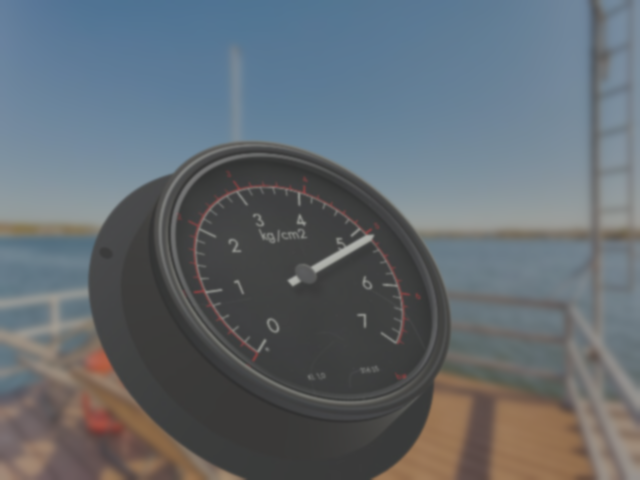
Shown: 5.2 kg/cm²
